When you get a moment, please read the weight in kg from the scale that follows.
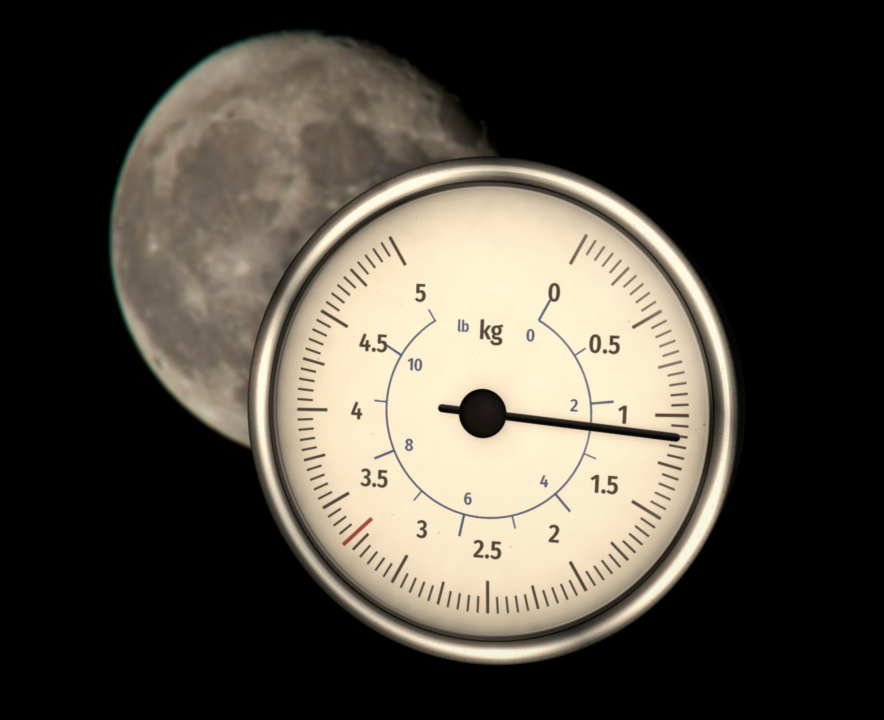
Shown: 1.1 kg
